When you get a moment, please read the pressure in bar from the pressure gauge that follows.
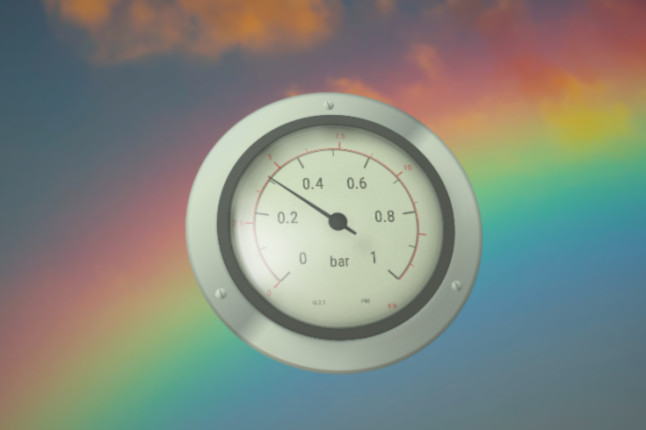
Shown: 0.3 bar
